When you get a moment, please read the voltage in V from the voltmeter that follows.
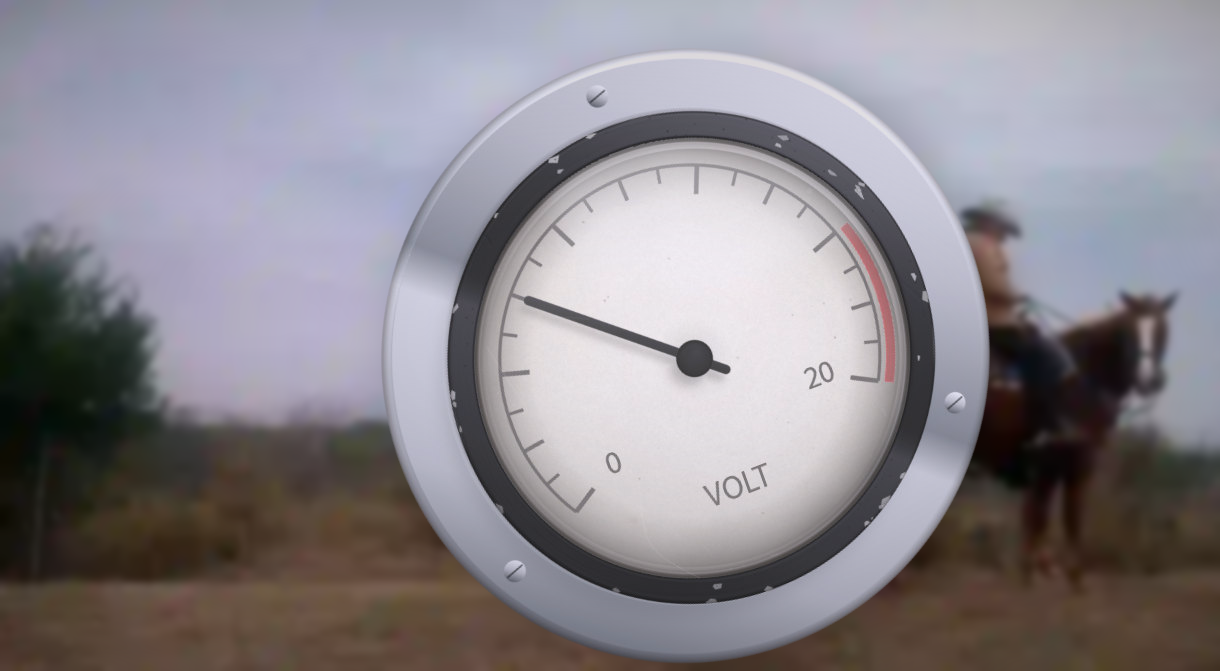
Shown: 6 V
